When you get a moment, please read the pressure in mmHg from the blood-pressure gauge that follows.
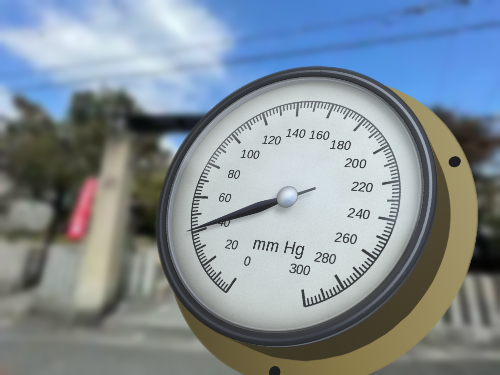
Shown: 40 mmHg
